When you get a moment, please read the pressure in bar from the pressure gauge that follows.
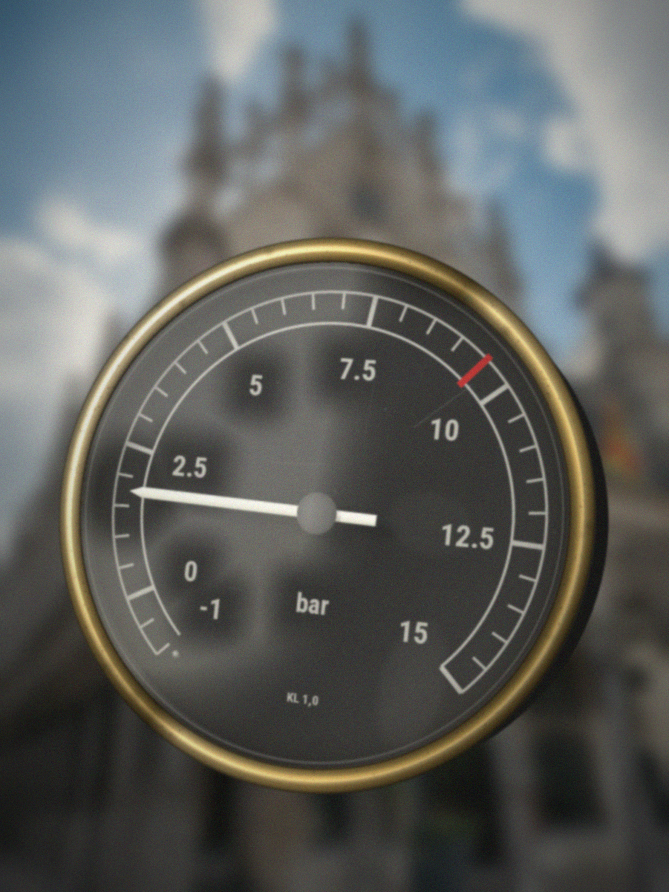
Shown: 1.75 bar
